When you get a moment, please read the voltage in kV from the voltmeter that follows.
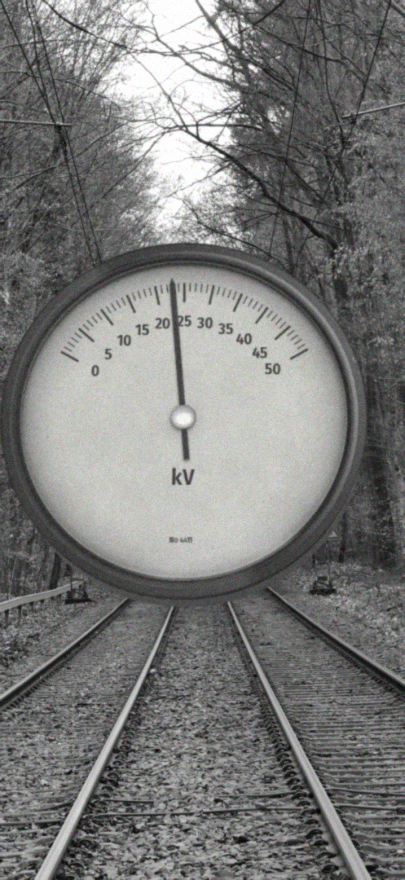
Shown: 23 kV
